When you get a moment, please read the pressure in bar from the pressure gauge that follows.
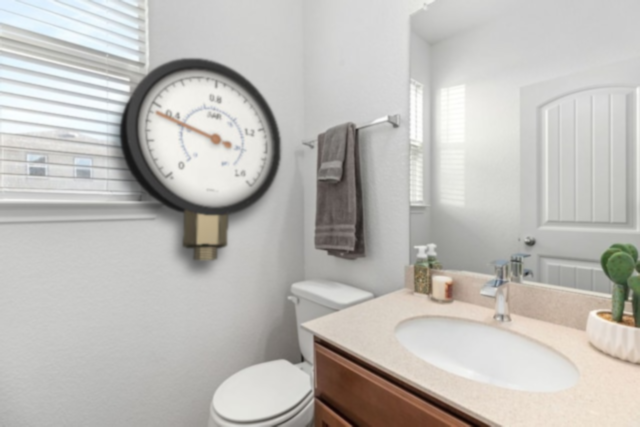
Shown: 0.35 bar
